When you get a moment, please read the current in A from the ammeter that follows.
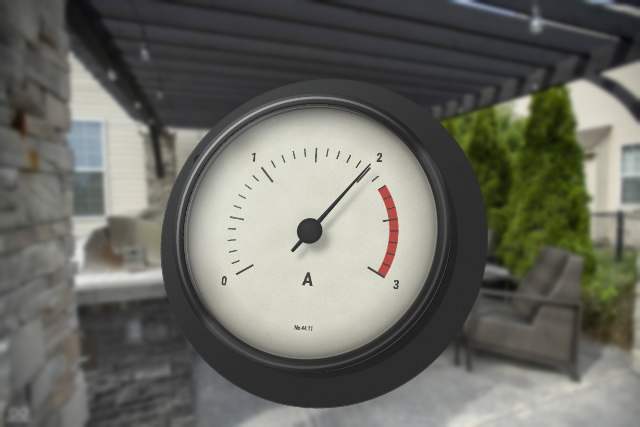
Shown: 2 A
